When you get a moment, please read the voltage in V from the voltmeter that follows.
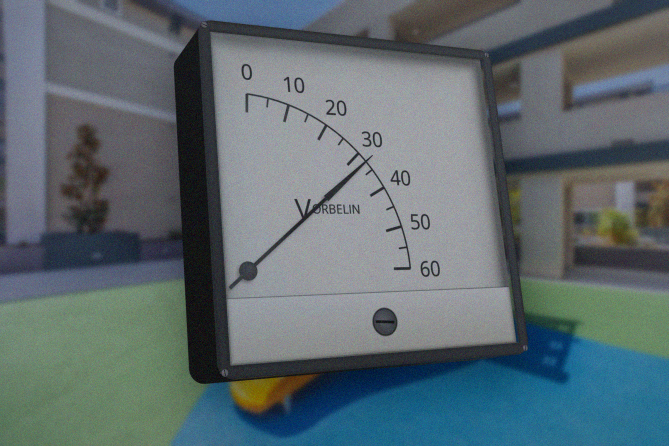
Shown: 32.5 V
